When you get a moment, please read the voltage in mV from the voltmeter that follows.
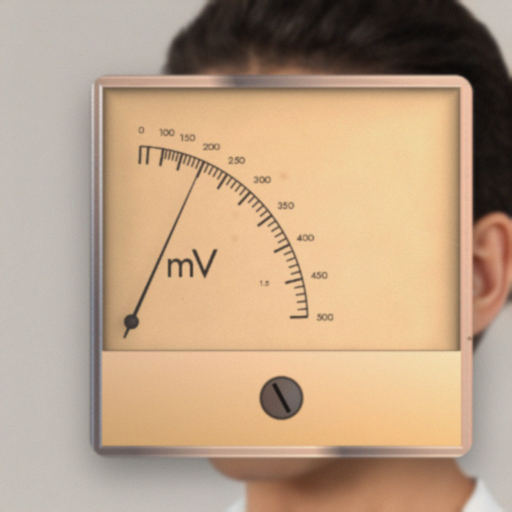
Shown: 200 mV
